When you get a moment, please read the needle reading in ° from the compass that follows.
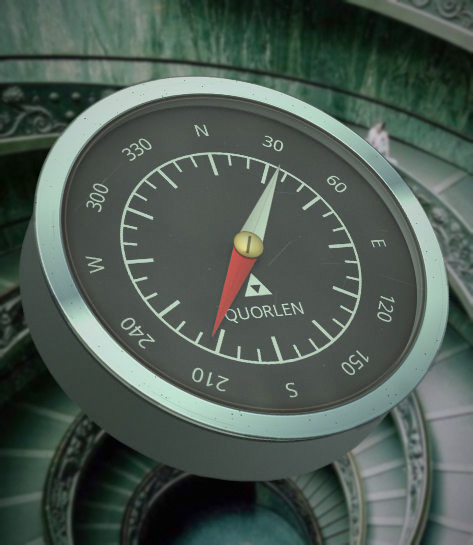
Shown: 215 °
